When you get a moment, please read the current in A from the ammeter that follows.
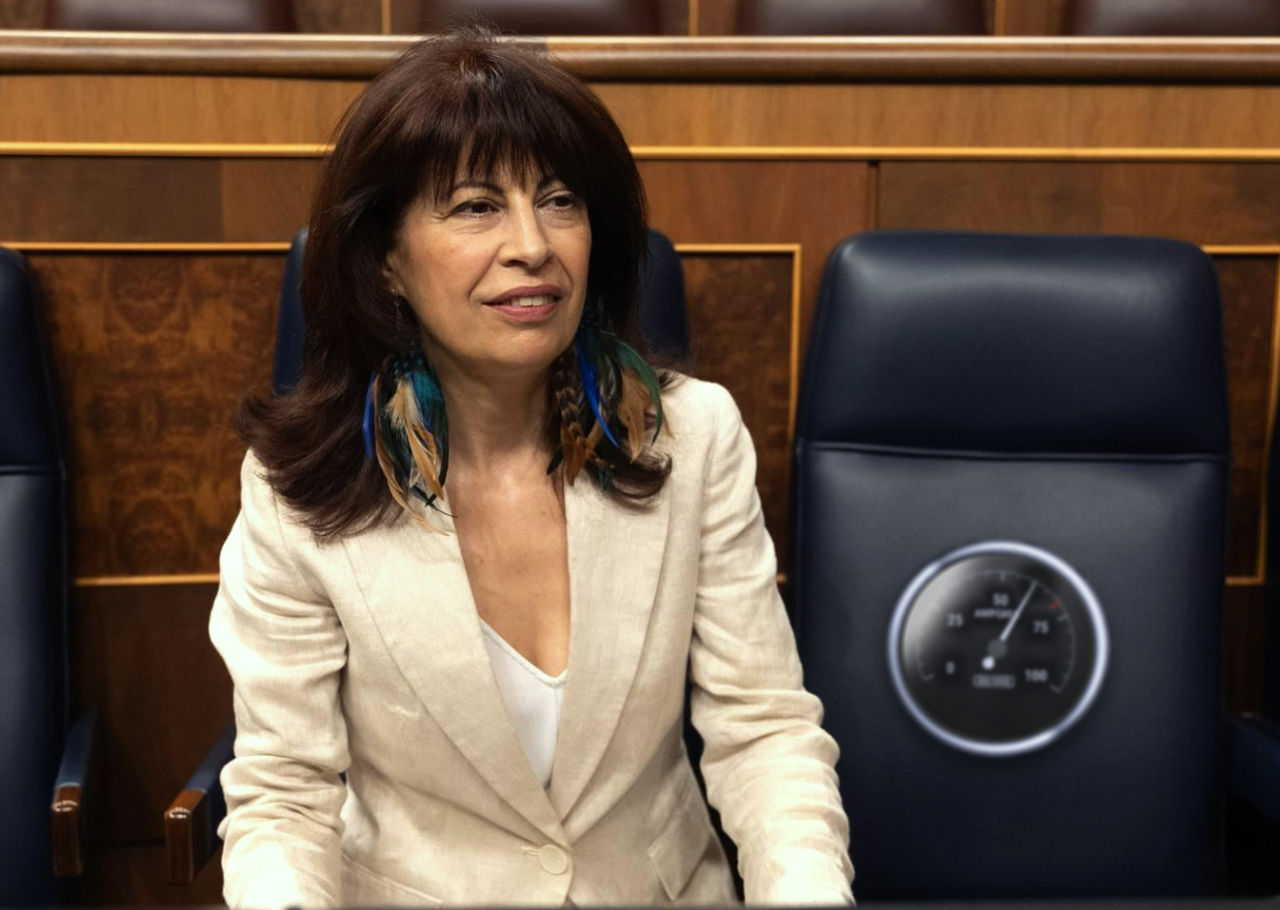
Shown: 60 A
